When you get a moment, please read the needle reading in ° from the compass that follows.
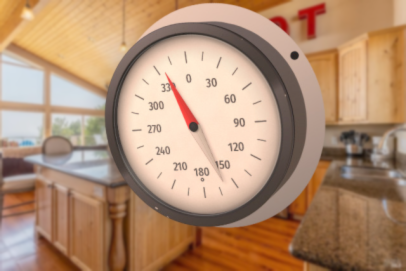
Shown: 337.5 °
